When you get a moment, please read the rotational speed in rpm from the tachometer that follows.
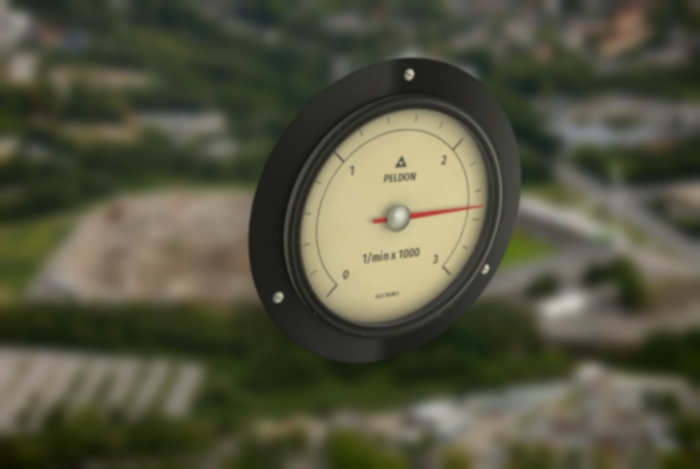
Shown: 2500 rpm
